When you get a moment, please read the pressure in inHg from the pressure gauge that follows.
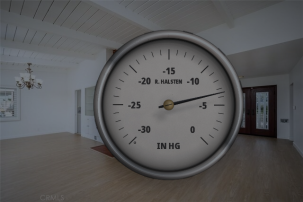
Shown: -6.5 inHg
